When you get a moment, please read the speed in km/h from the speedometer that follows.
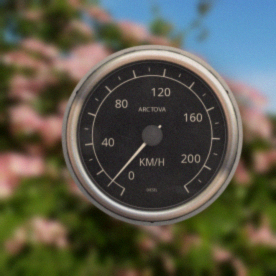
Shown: 10 km/h
